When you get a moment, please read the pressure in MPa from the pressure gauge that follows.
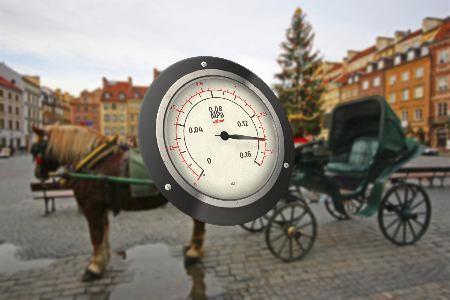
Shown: 0.14 MPa
